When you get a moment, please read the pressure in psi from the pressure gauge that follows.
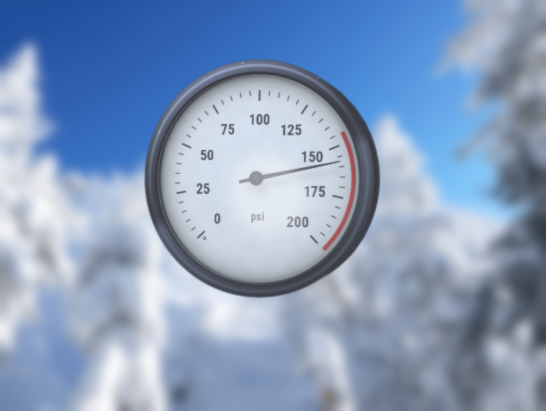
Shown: 157.5 psi
